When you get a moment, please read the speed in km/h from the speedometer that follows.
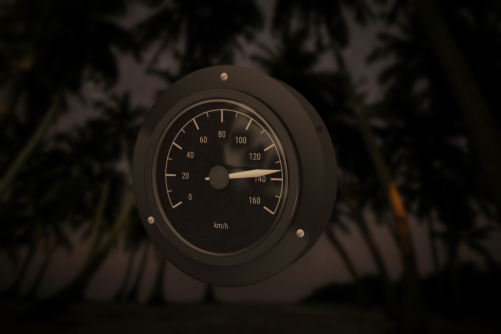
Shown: 135 km/h
